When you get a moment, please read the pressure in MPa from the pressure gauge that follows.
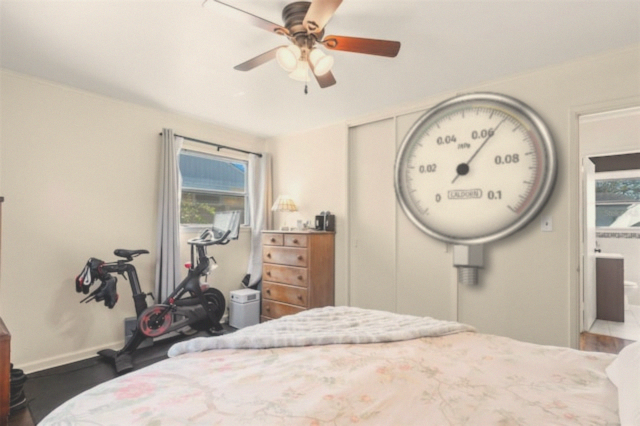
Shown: 0.065 MPa
